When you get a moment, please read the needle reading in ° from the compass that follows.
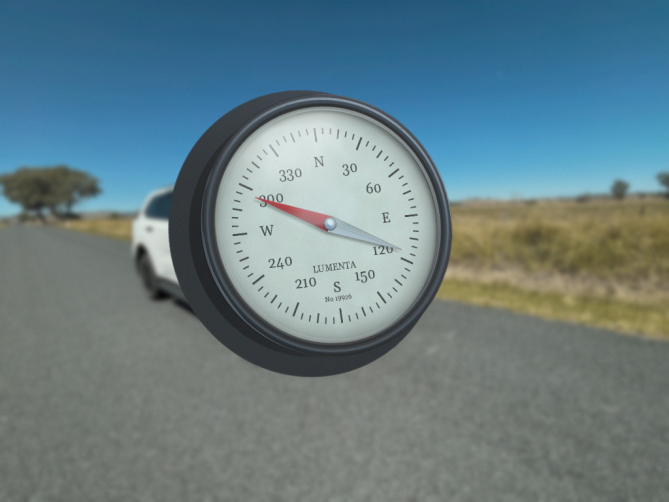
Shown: 295 °
